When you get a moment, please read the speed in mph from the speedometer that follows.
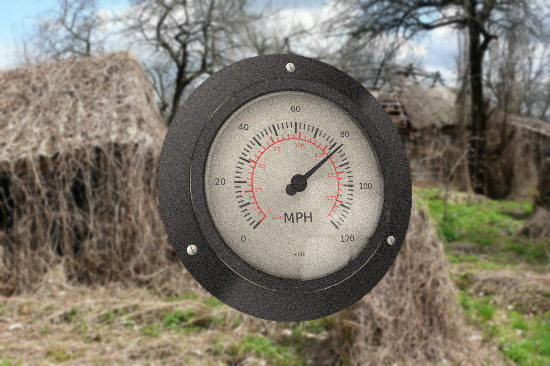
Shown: 82 mph
